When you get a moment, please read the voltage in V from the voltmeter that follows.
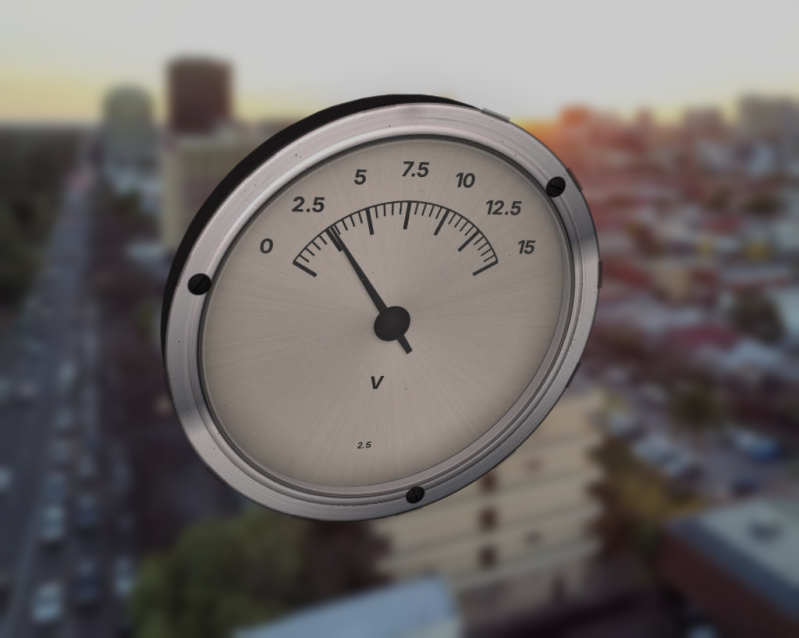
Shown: 2.75 V
